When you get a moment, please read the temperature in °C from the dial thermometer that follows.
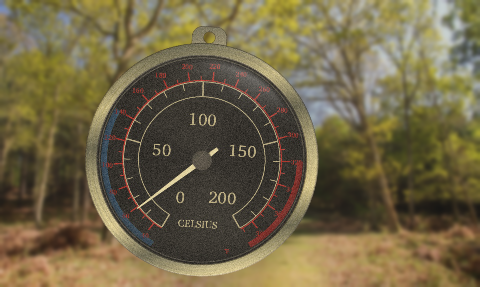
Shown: 15 °C
